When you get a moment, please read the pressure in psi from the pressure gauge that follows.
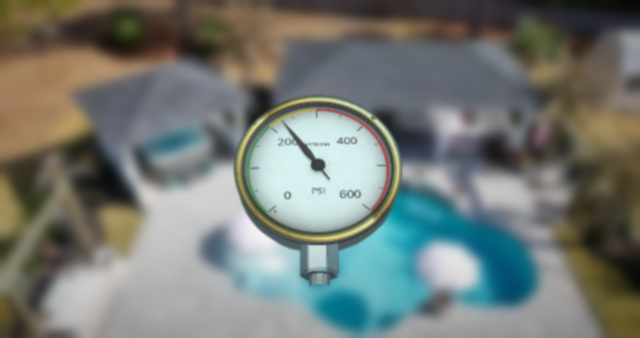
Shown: 225 psi
